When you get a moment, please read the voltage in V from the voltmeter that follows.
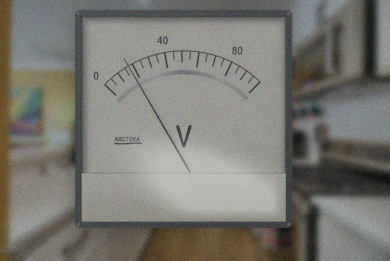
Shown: 17.5 V
